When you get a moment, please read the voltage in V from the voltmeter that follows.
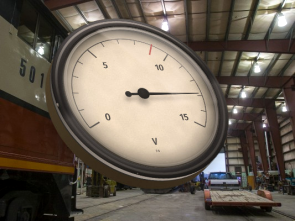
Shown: 13 V
